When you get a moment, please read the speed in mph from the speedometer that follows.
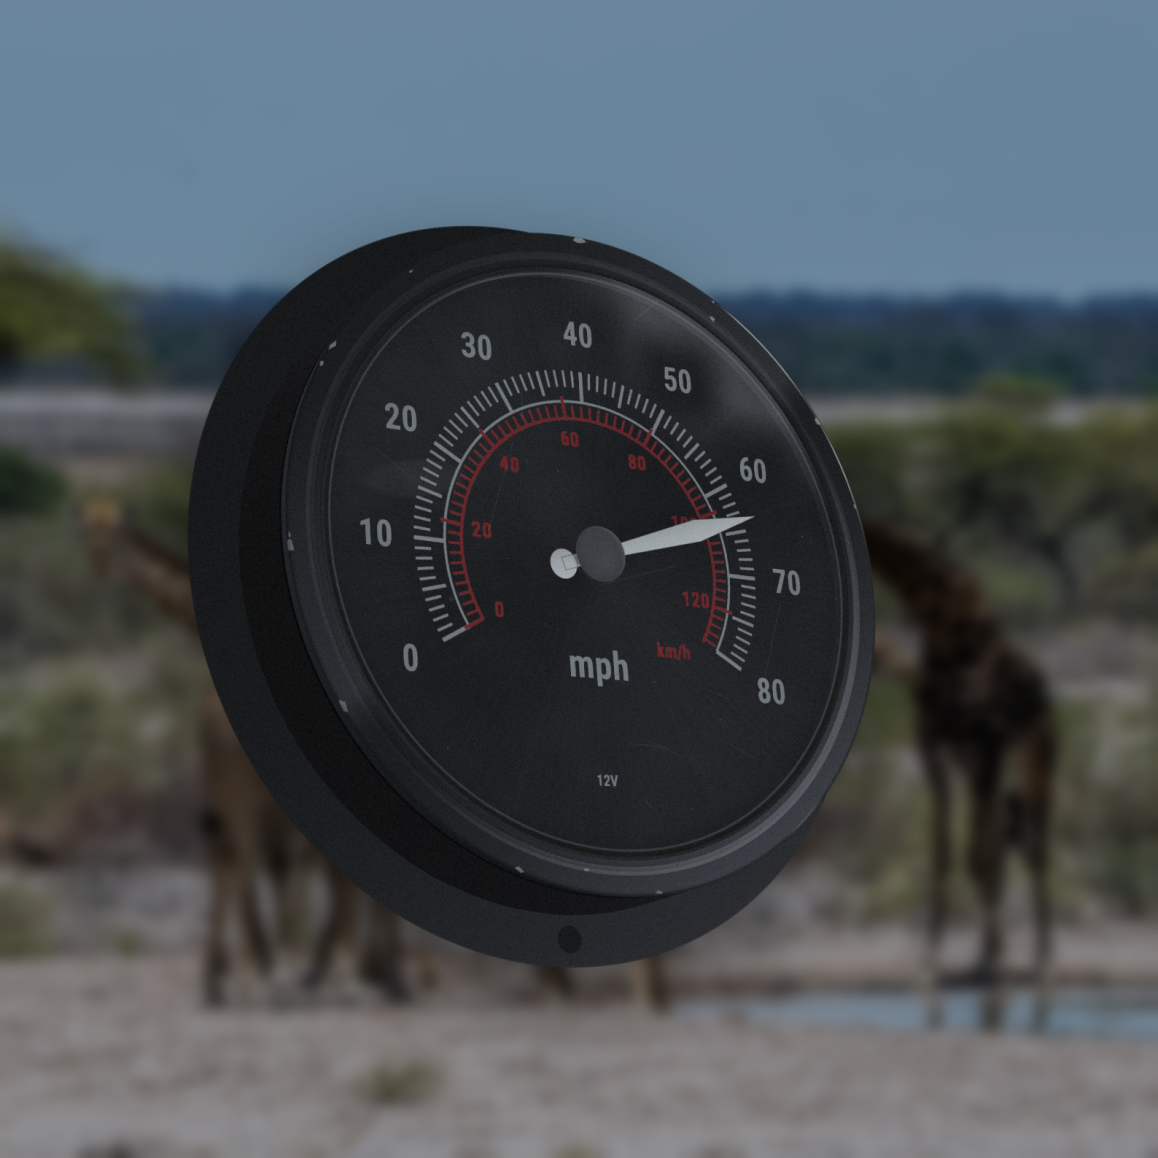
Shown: 64 mph
